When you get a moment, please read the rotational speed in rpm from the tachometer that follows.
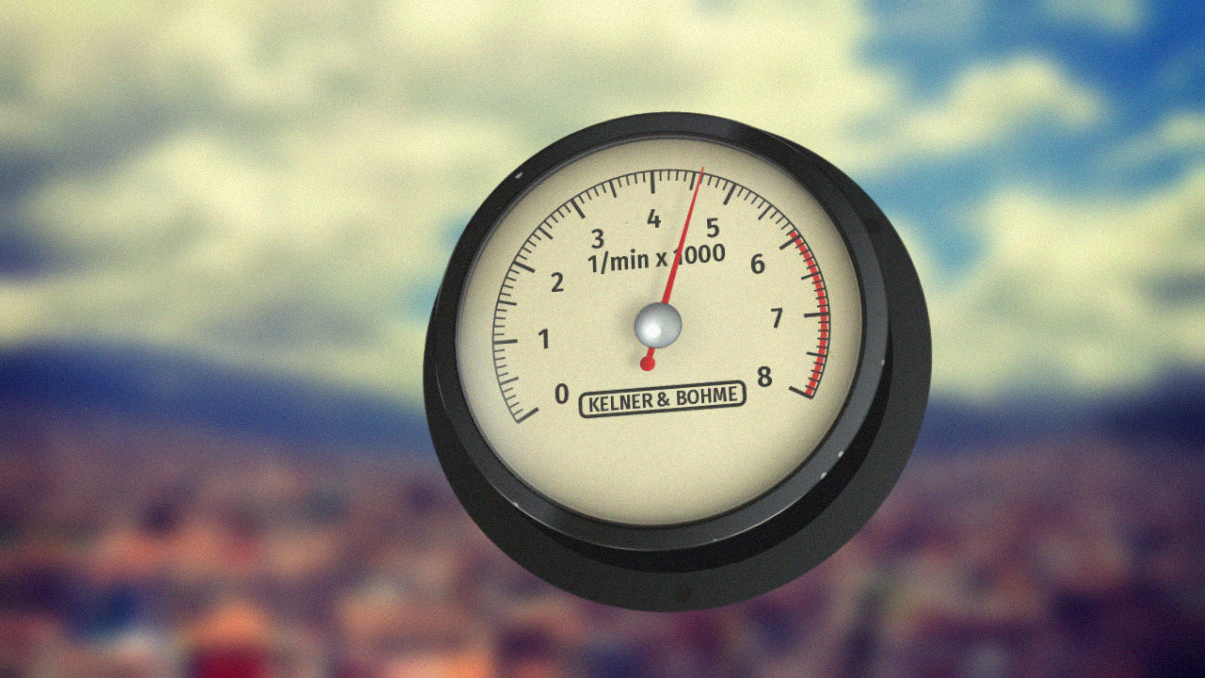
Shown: 4600 rpm
